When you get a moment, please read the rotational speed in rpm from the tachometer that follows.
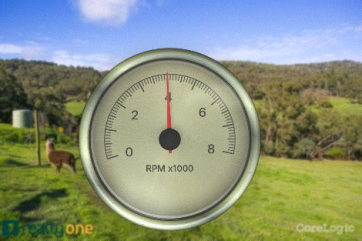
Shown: 4000 rpm
